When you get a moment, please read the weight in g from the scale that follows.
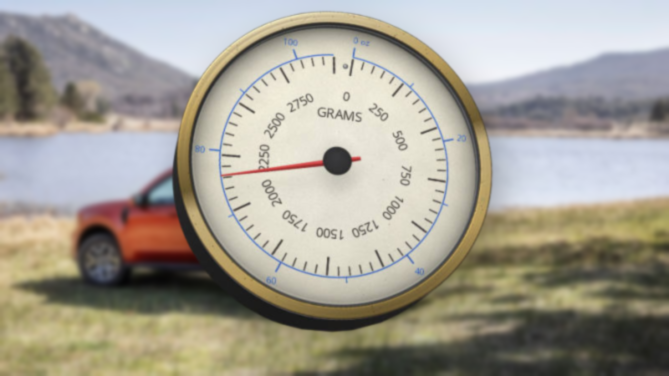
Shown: 2150 g
